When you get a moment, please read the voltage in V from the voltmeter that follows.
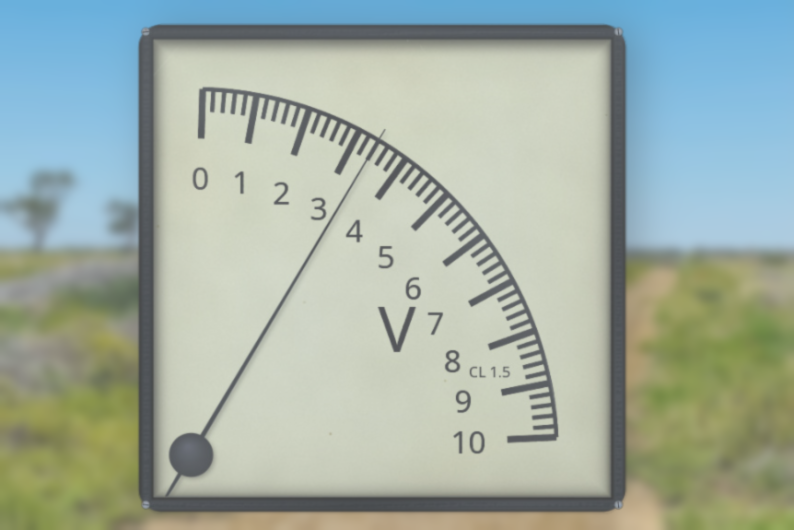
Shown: 3.4 V
